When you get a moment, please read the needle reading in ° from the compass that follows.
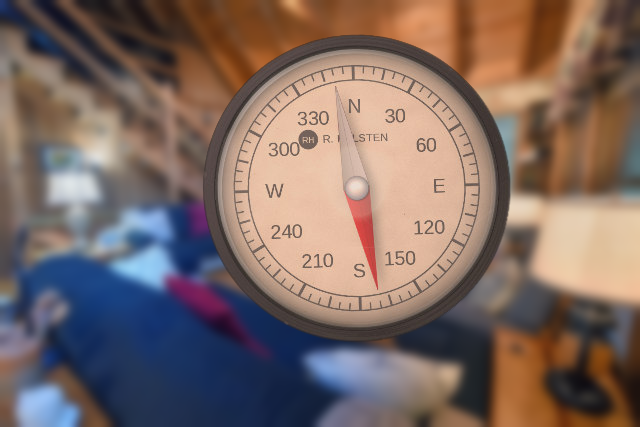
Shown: 170 °
